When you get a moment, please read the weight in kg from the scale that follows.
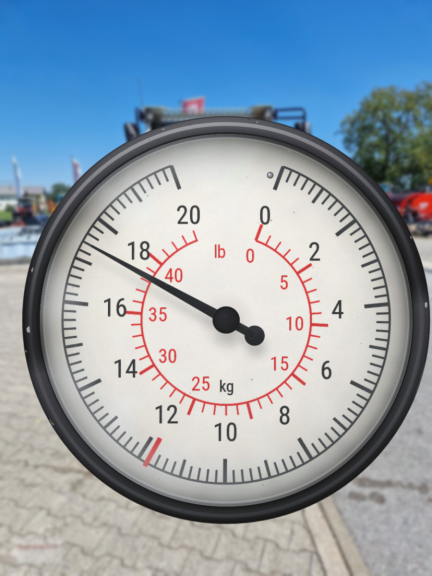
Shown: 17.4 kg
